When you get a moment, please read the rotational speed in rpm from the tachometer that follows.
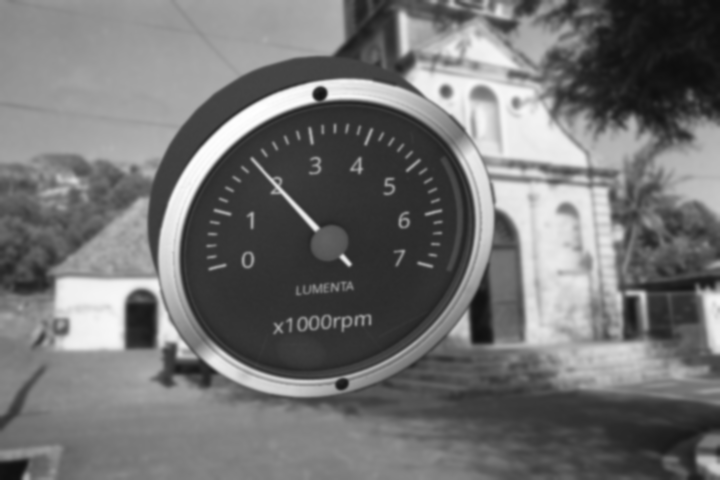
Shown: 2000 rpm
